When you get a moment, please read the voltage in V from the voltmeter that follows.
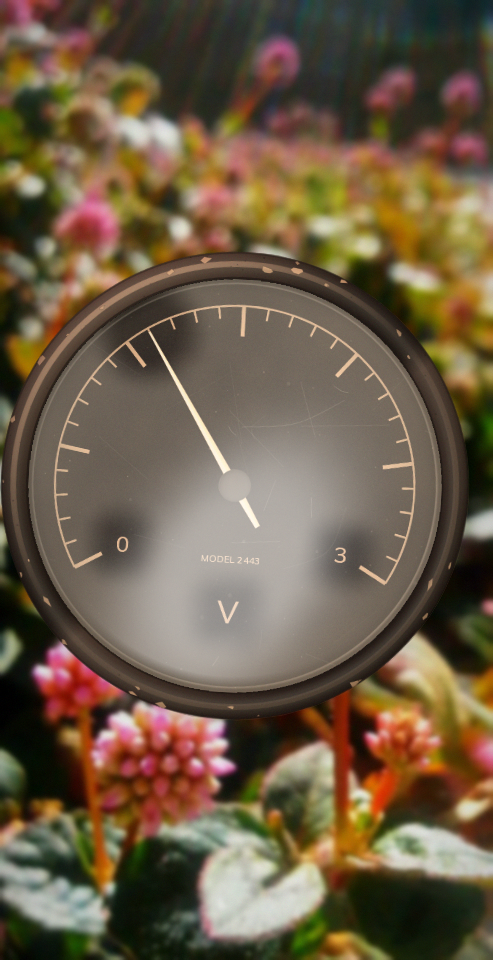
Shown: 1.1 V
